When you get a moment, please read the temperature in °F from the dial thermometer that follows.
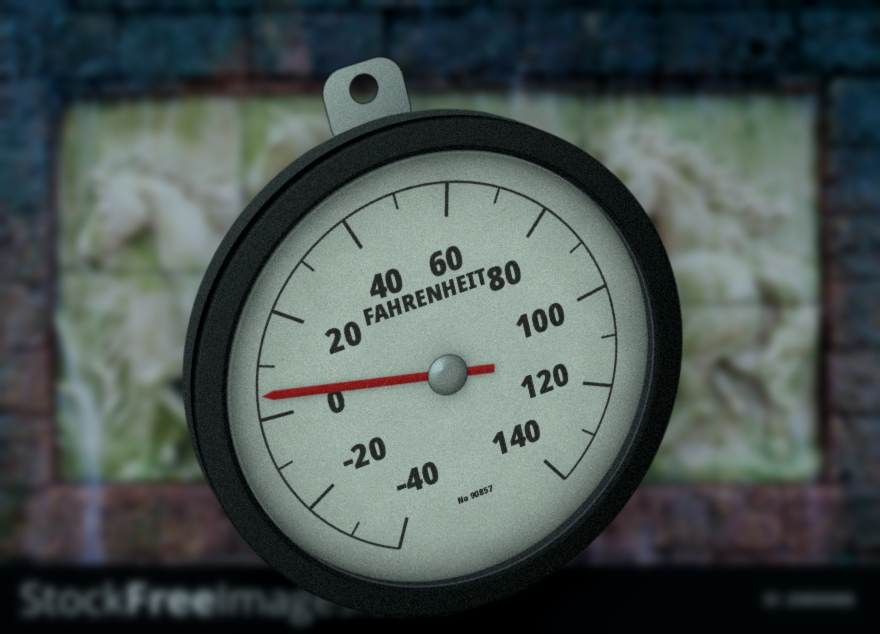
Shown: 5 °F
